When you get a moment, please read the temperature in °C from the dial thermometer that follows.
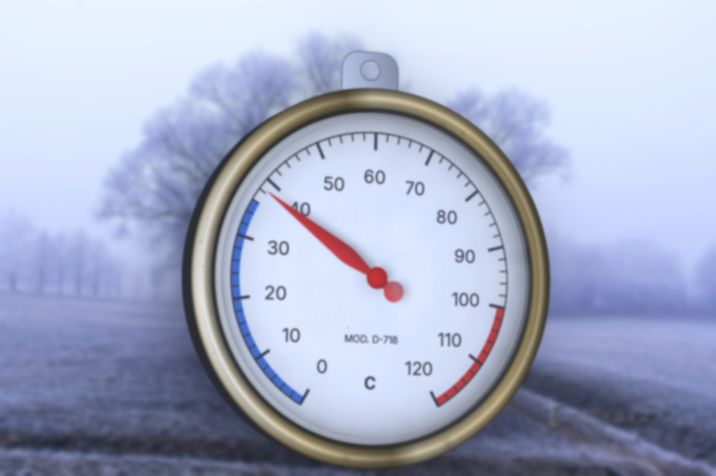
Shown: 38 °C
